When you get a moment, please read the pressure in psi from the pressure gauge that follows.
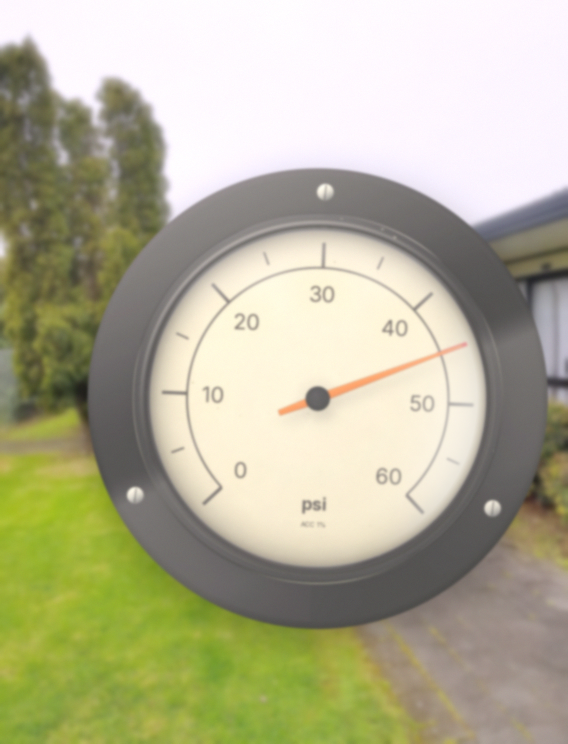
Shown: 45 psi
